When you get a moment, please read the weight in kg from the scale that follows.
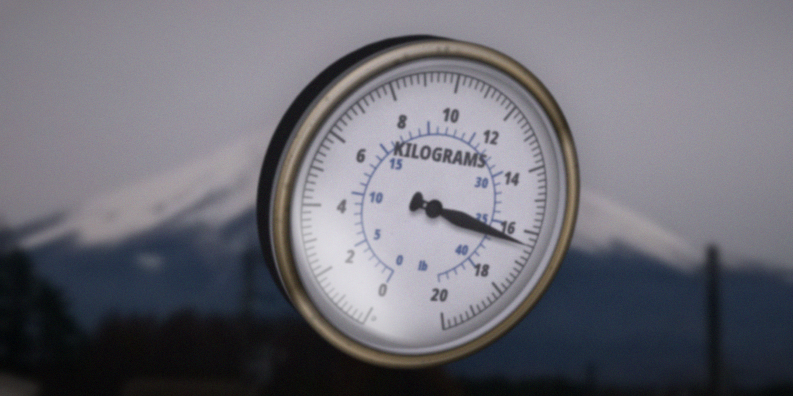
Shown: 16.4 kg
